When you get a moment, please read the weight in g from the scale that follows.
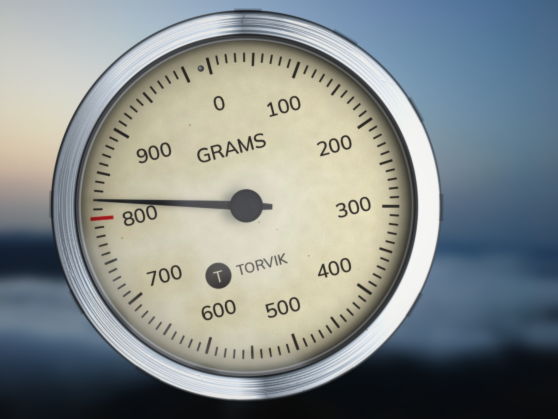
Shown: 820 g
